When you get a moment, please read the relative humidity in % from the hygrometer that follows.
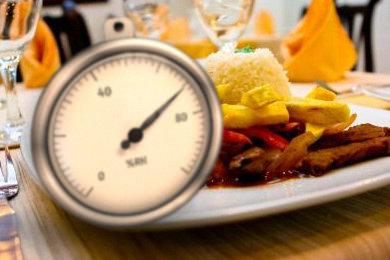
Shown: 70 %
